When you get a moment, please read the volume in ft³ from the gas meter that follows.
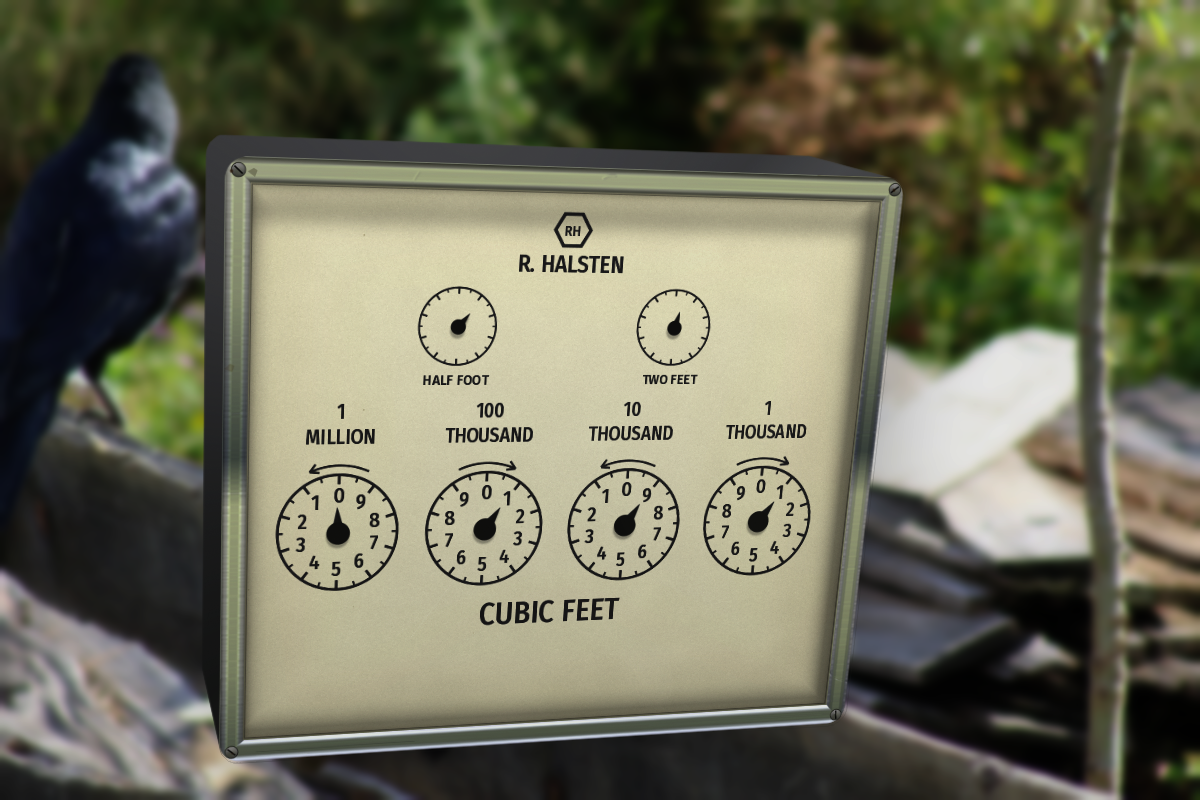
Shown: 9100 ft³
